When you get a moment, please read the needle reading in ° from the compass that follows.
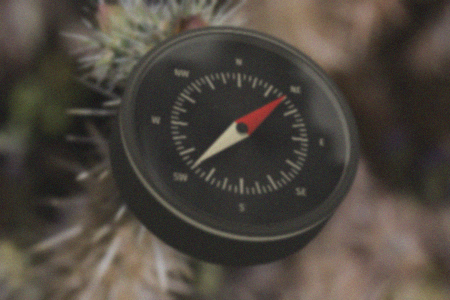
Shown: 45 °
